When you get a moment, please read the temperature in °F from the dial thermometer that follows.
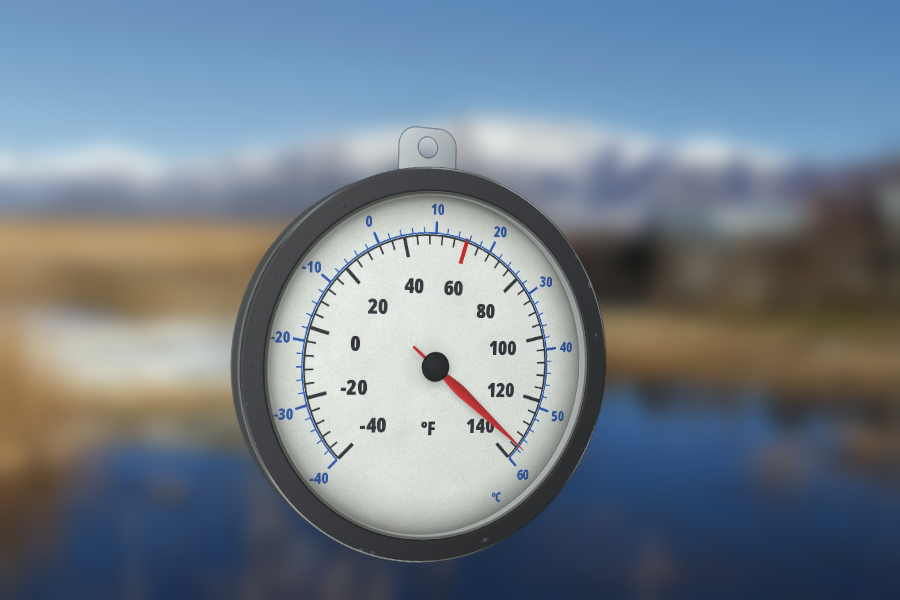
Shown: 136 °F
